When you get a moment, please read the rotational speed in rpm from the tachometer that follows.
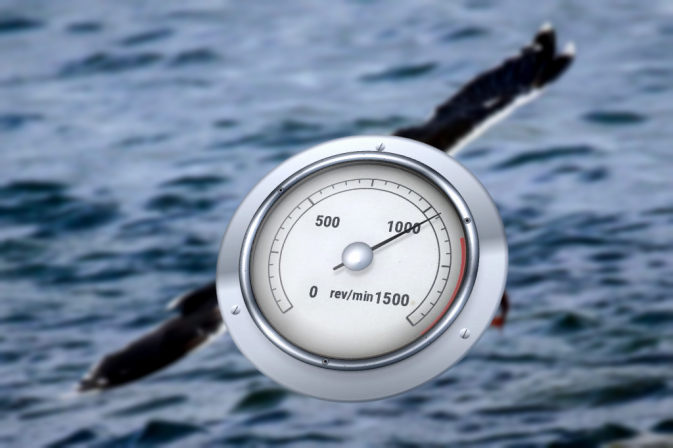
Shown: 1050 rpm
